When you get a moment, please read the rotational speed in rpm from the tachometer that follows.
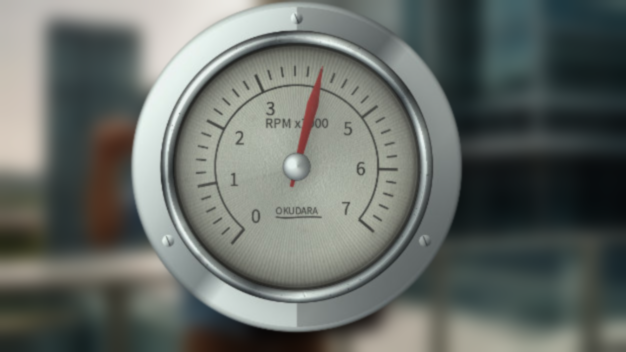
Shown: 4000 rpm
